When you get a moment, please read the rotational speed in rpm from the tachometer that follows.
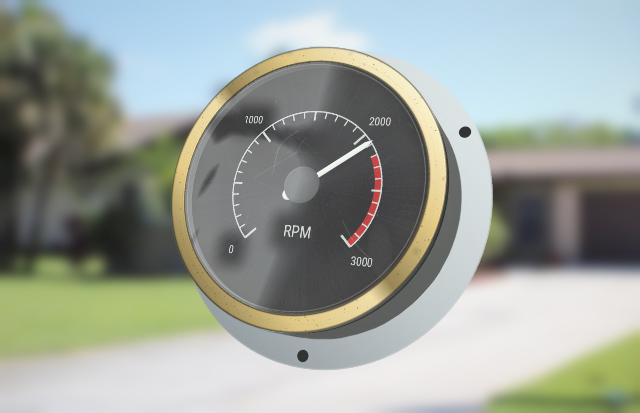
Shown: 2100 rpm
